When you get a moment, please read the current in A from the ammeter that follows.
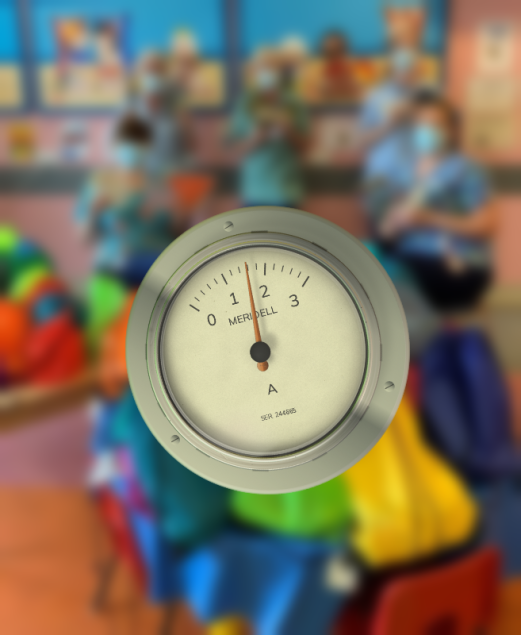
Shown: 1.6 A
